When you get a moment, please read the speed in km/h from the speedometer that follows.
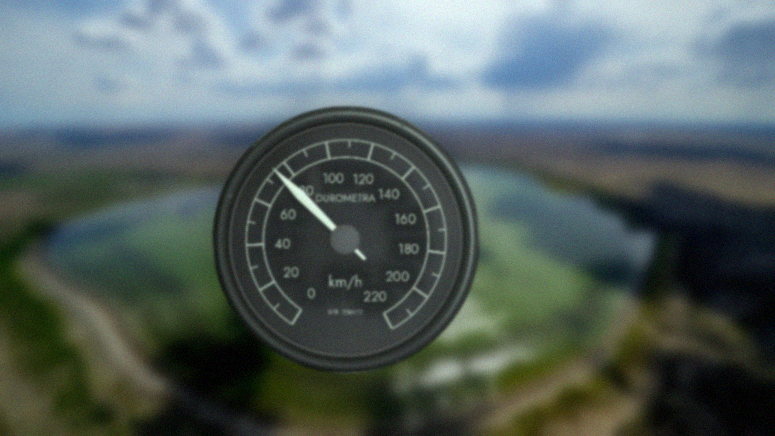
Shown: 75 km/h
